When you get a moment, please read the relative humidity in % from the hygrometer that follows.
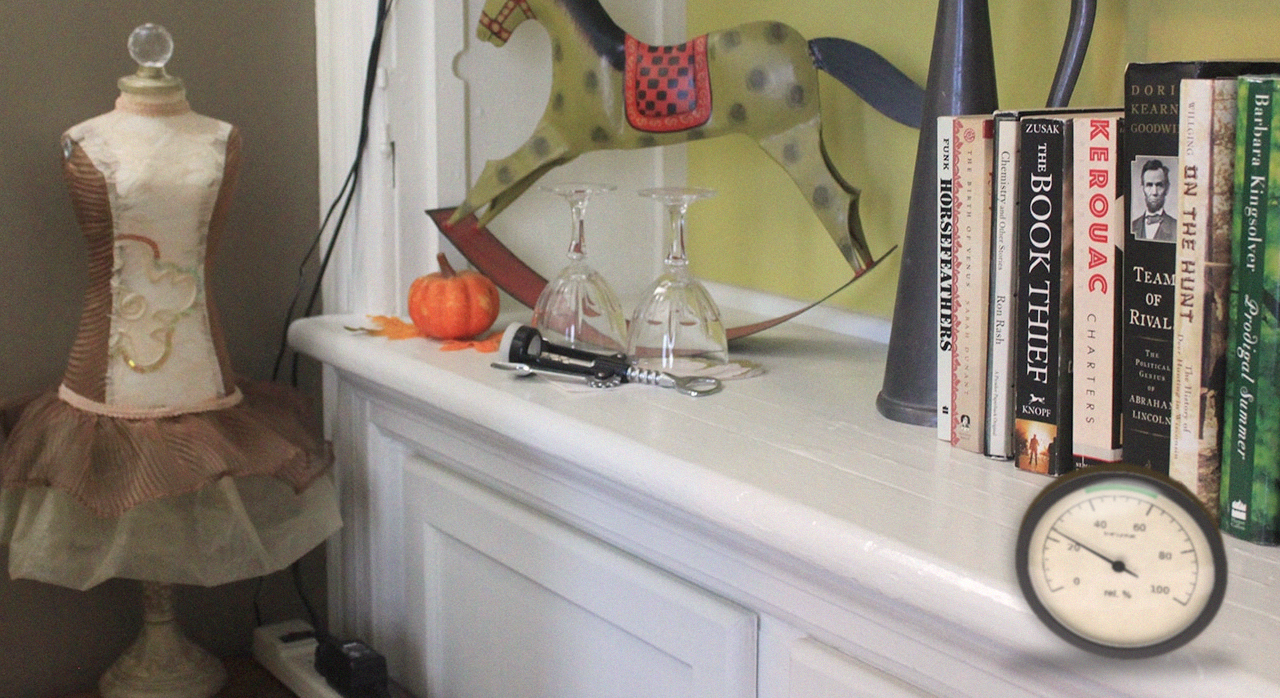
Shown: 24 %
